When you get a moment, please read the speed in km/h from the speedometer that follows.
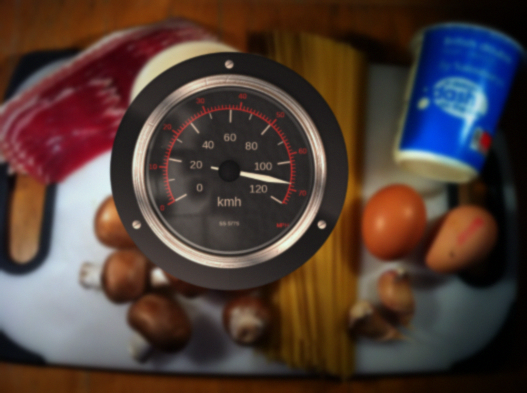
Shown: 110 km/h
